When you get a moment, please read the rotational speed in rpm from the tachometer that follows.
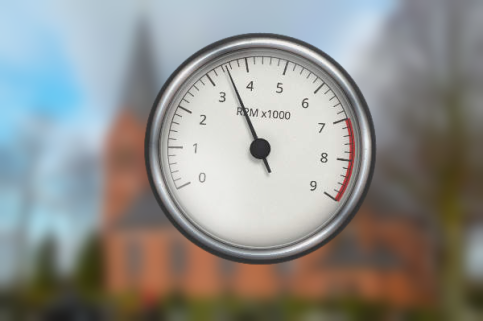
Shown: 3500 rpm
